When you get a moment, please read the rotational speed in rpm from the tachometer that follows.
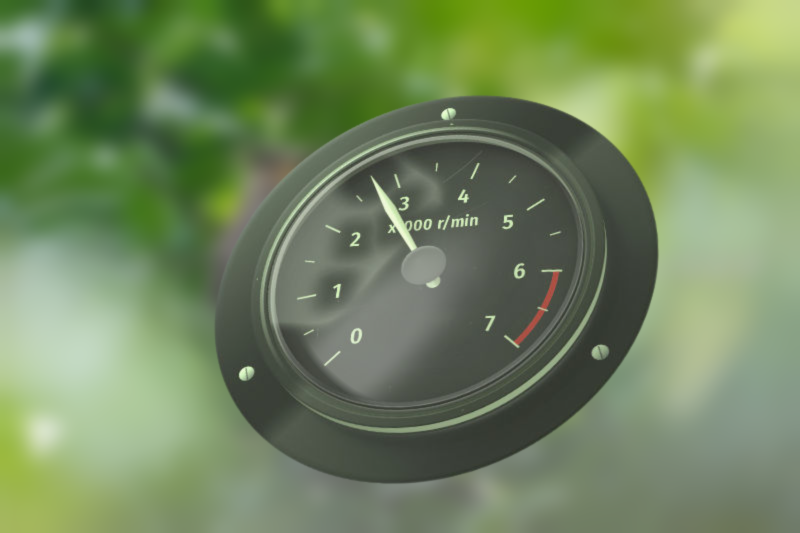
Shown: 2750 rpm
